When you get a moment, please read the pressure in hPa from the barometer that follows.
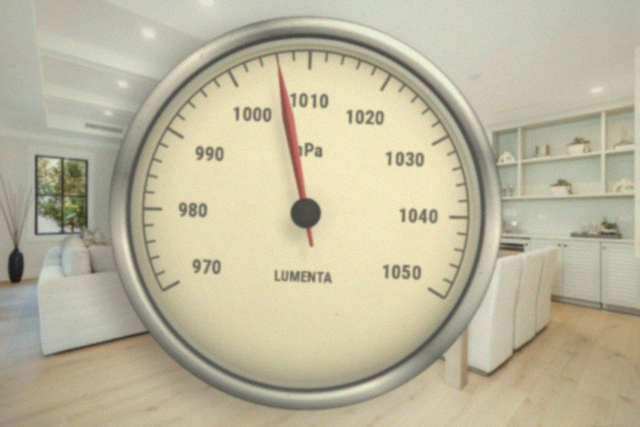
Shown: 1006 hPa
